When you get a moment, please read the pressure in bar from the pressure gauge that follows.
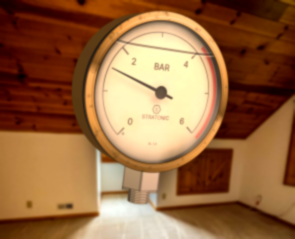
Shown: 1.5 bar
